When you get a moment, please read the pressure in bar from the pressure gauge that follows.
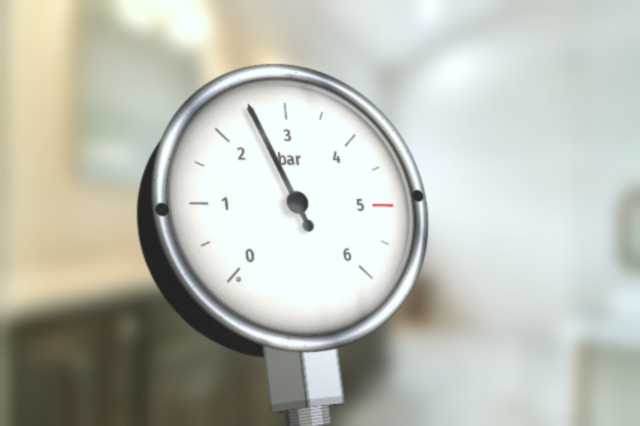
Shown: 2.5 bar
